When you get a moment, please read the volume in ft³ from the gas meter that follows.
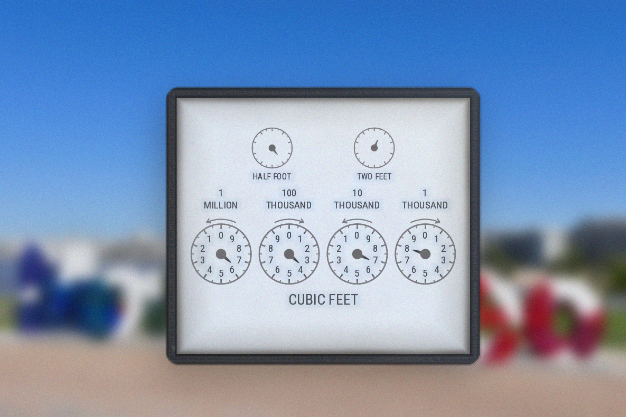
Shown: 636800 ft³
